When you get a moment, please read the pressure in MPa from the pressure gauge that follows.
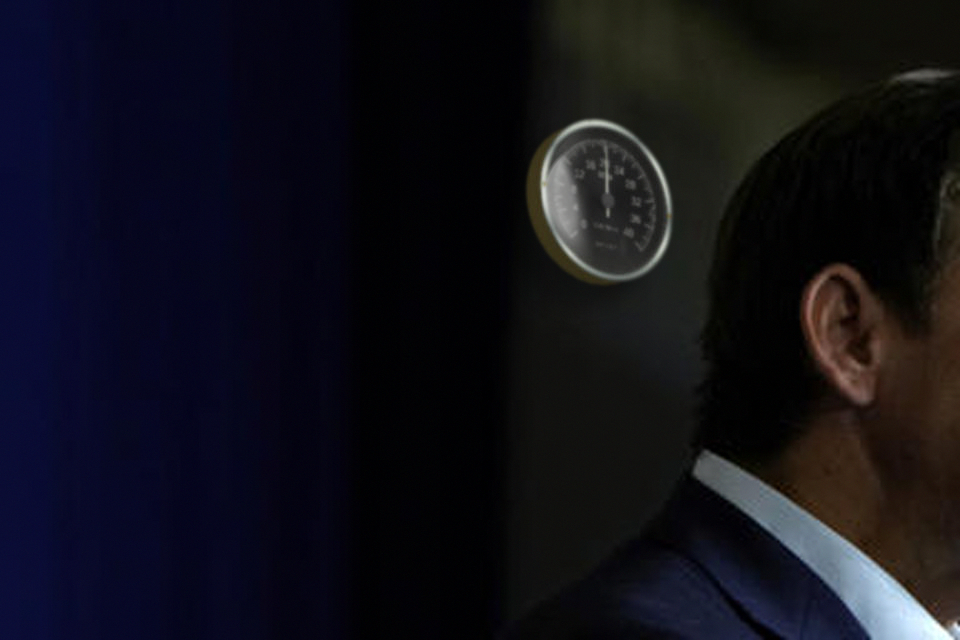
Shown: 20 MPa
